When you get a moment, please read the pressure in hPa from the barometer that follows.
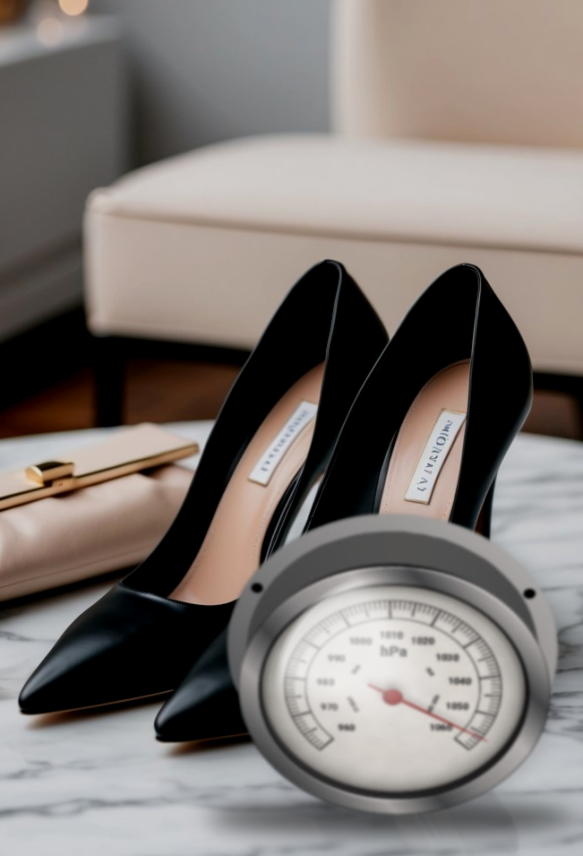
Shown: 1055 hPa
